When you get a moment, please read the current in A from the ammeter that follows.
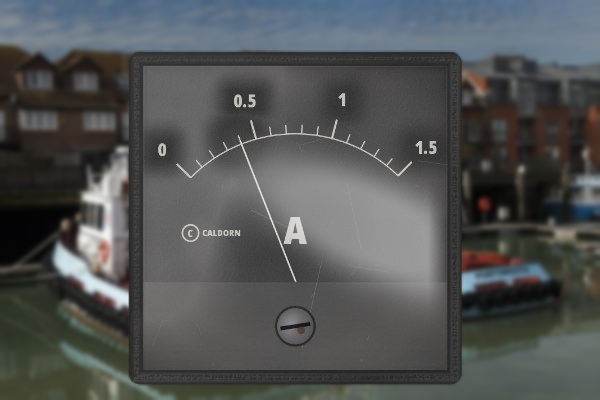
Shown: 0.4 A
